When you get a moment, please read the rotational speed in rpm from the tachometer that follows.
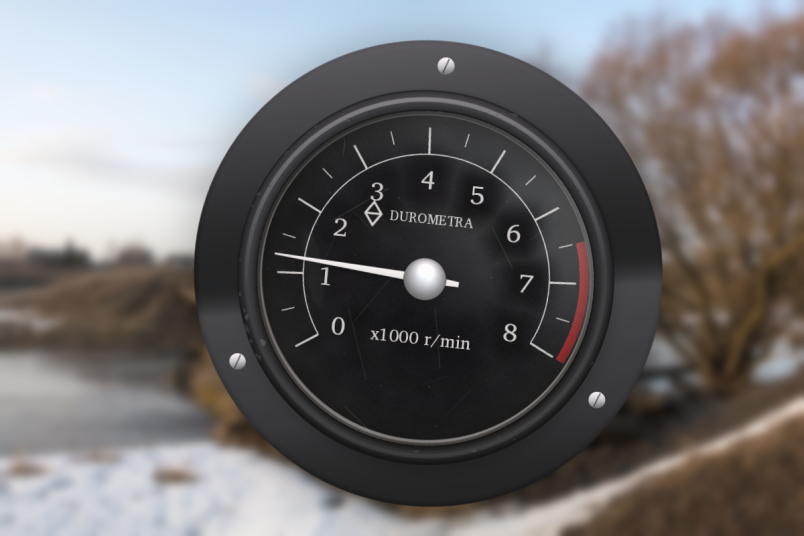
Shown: 1250 rpm
